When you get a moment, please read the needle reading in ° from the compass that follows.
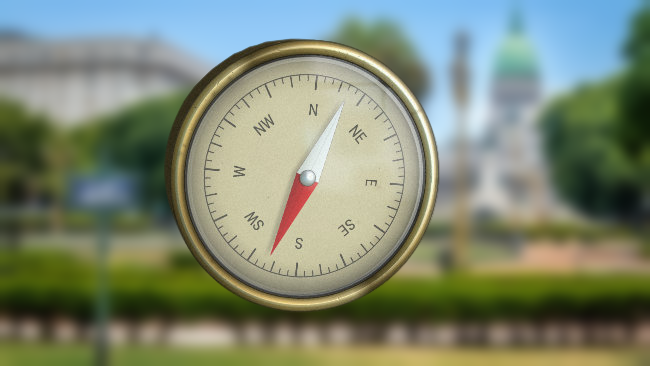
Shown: 200 °
